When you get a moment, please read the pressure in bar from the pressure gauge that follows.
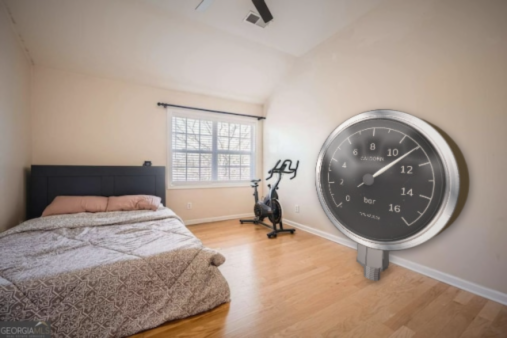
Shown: 11 bar
